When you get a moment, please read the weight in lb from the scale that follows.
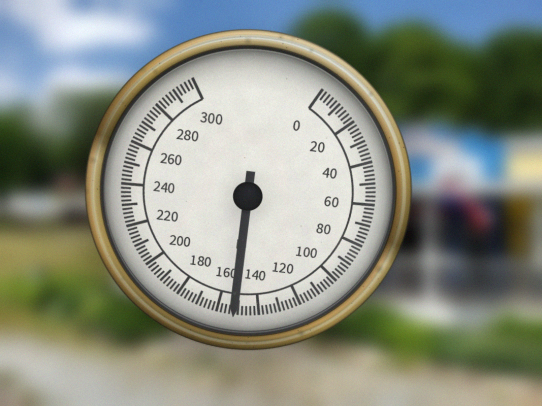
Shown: 152 lb
